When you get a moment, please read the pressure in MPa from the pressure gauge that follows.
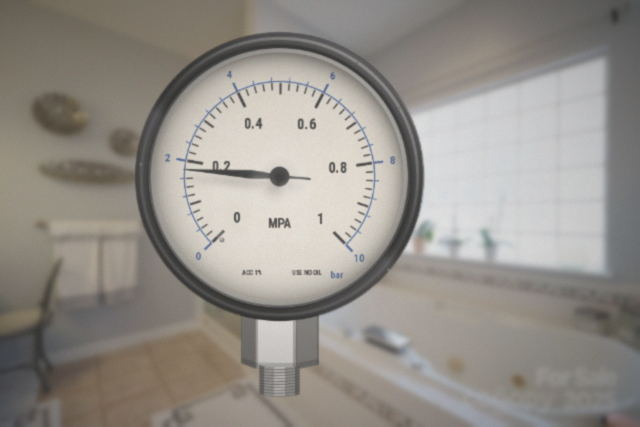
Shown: 0.18 MPa
